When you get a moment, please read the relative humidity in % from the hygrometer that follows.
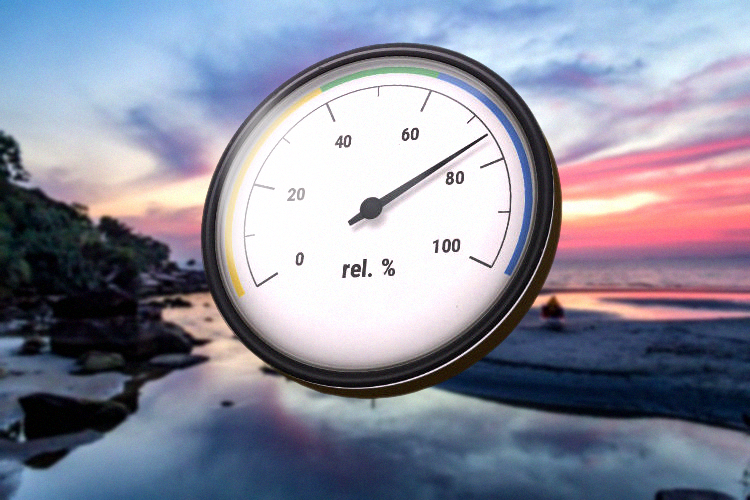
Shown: 75 %
